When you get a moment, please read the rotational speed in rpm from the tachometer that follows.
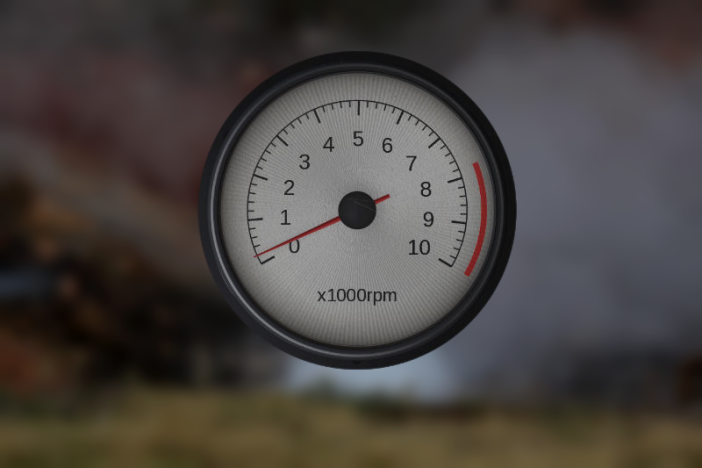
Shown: 200 rpm
